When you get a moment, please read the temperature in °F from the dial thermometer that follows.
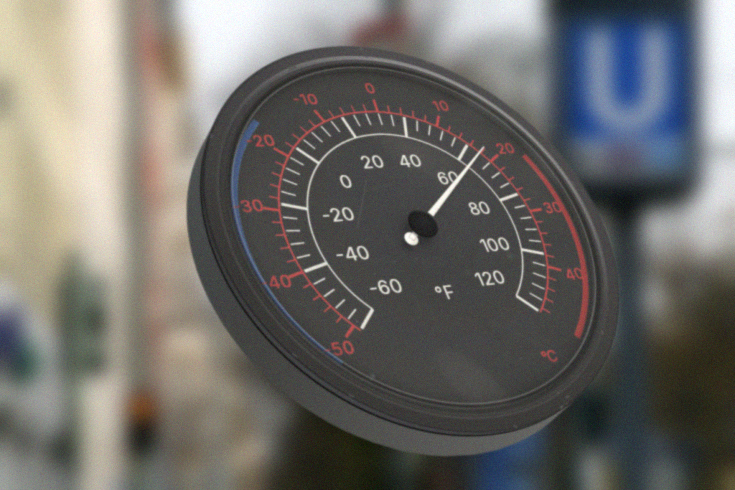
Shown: 64 °F
